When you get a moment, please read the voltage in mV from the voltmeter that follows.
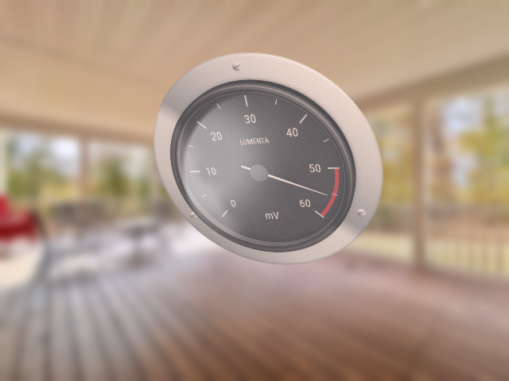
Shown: 55 mV
